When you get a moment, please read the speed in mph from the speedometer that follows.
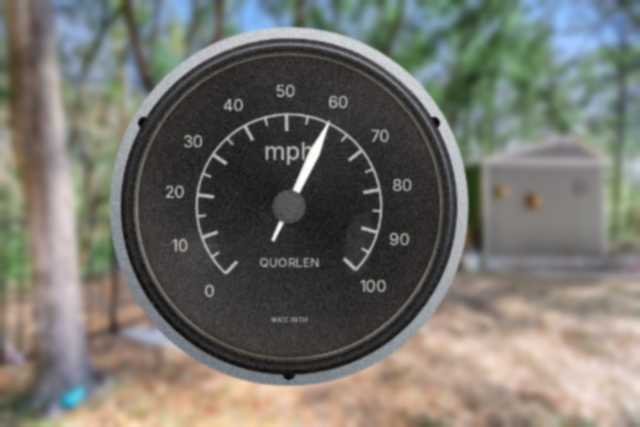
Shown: 60 mph
